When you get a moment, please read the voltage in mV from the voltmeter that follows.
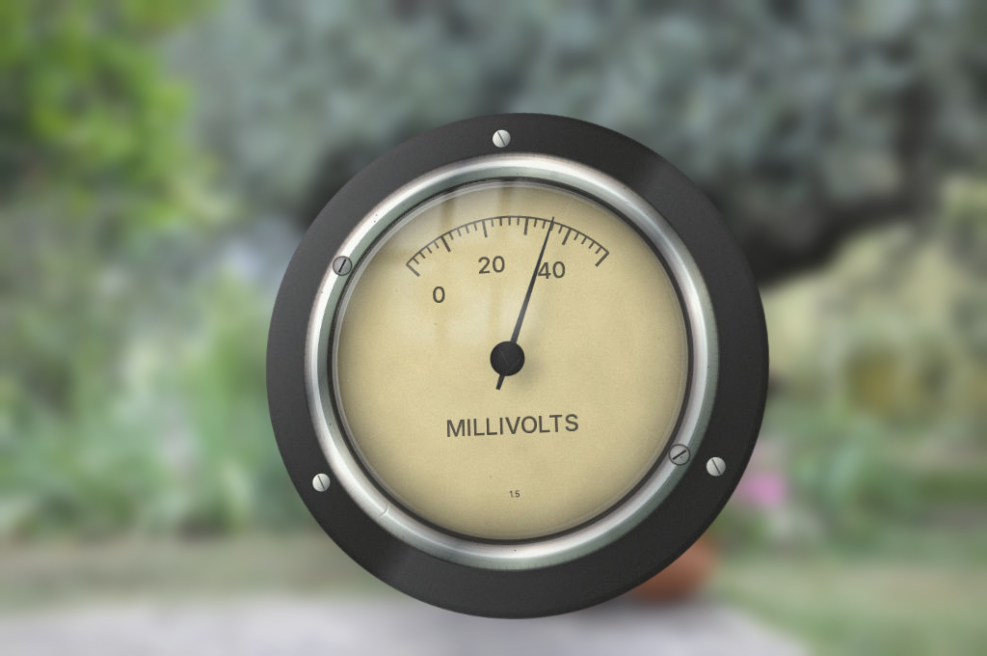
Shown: 36 mV
